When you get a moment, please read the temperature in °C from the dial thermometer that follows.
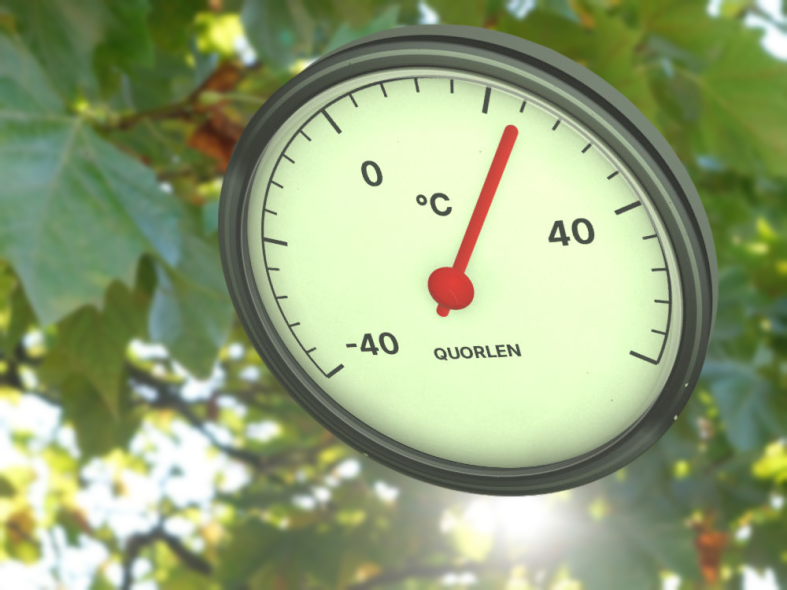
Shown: 24 °C
